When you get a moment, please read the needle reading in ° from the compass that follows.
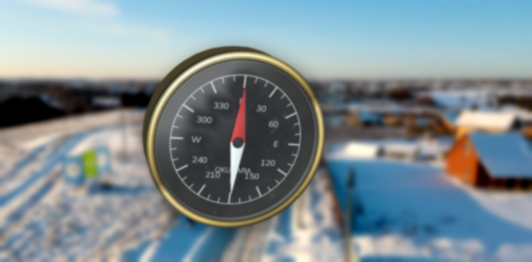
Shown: 0 °
